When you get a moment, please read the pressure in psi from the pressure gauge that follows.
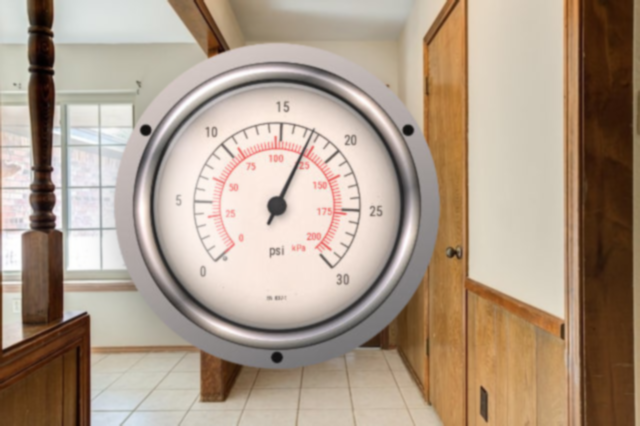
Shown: 17.5 psi
